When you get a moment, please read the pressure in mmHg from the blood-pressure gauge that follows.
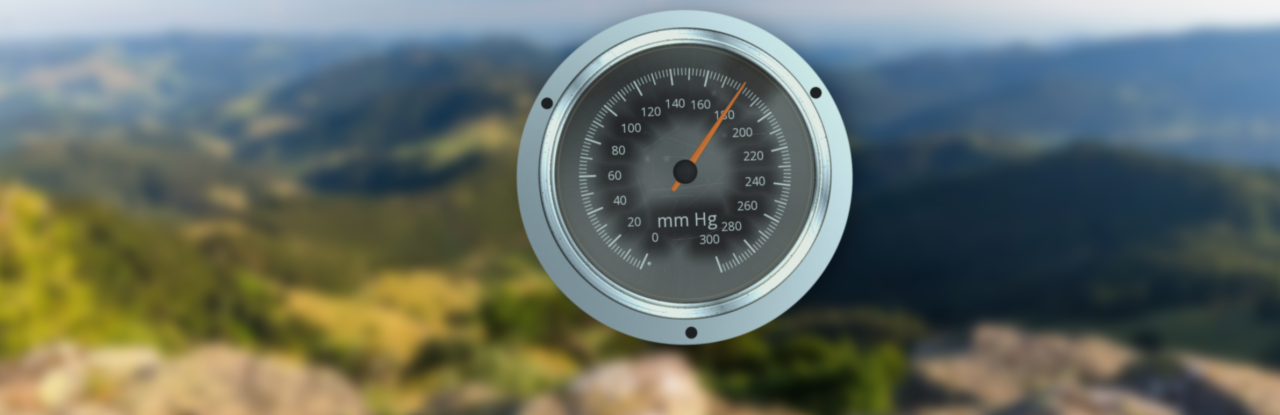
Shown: 180 mmHg
